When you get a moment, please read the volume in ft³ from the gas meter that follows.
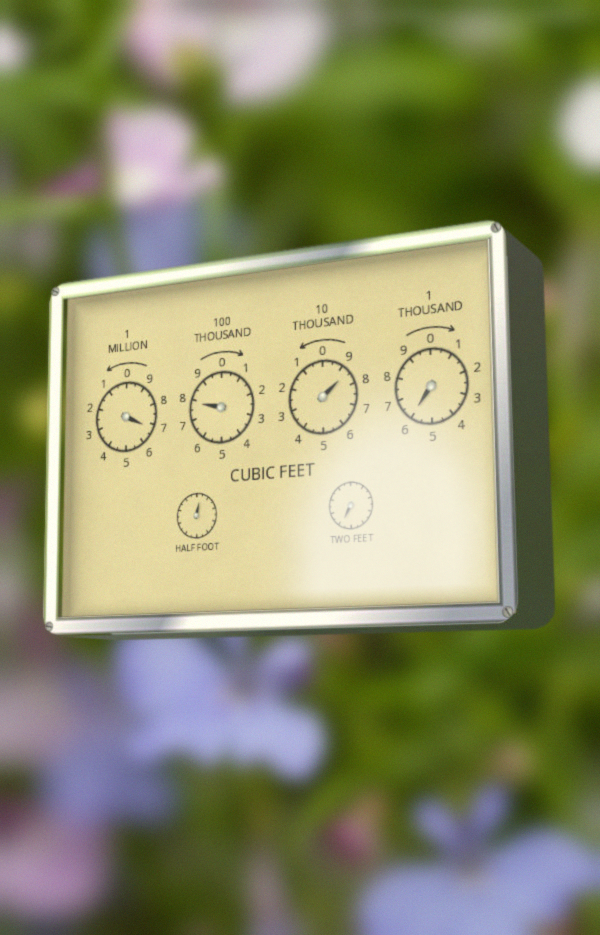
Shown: 678600 ft³
